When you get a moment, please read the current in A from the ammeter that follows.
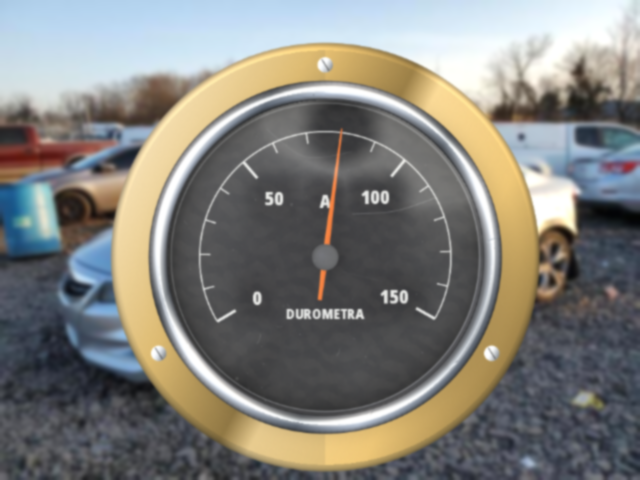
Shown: 80 A
